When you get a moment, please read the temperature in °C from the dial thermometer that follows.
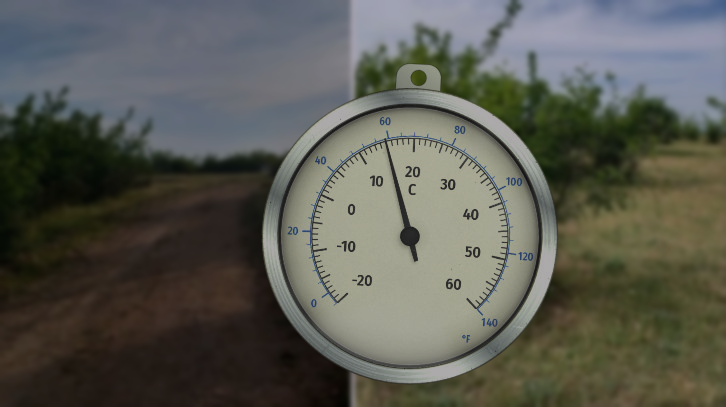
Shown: 15 °C
